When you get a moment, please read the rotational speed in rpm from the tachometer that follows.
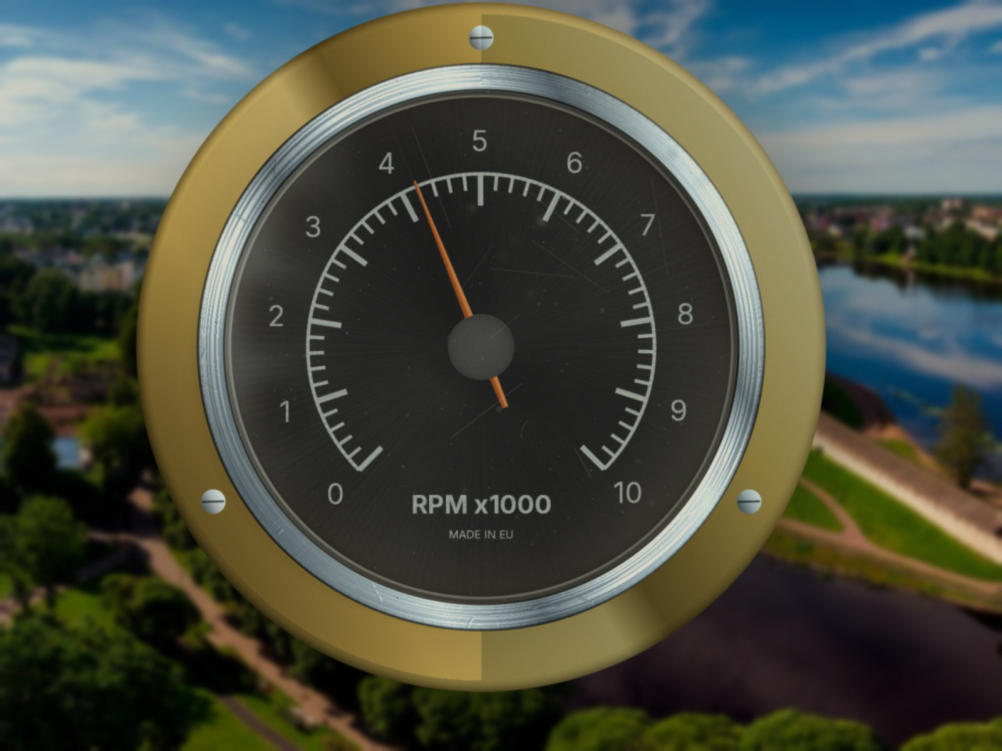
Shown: 4200 rpm
